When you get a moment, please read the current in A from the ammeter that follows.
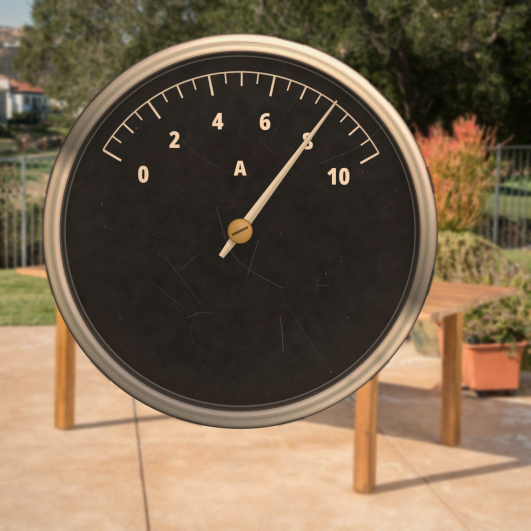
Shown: 8 A
